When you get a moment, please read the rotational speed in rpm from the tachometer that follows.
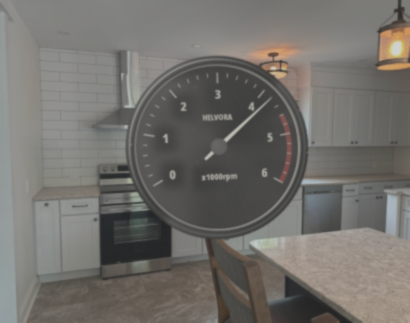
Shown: 4200 rpm
